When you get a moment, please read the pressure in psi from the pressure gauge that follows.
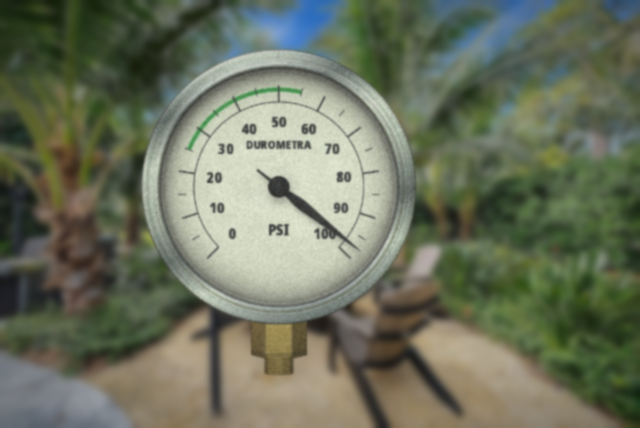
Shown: 97.5 psi
